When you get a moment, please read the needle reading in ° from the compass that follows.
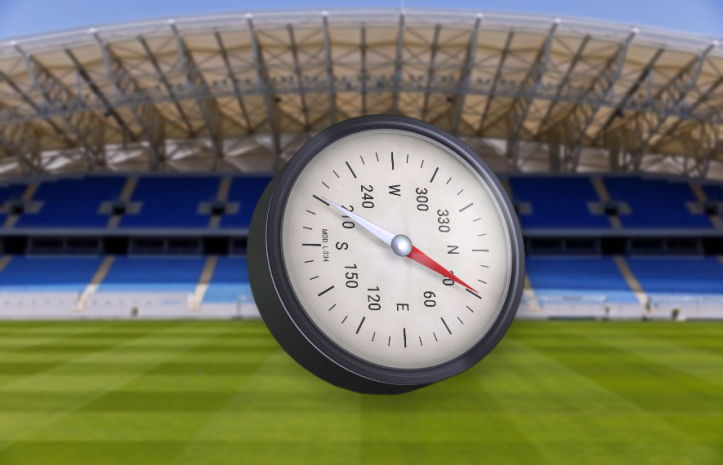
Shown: 30 °
